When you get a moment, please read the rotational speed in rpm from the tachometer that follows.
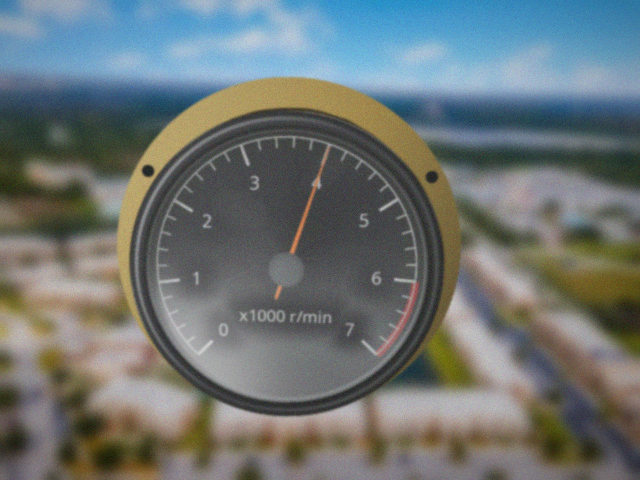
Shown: 4000 rpm
